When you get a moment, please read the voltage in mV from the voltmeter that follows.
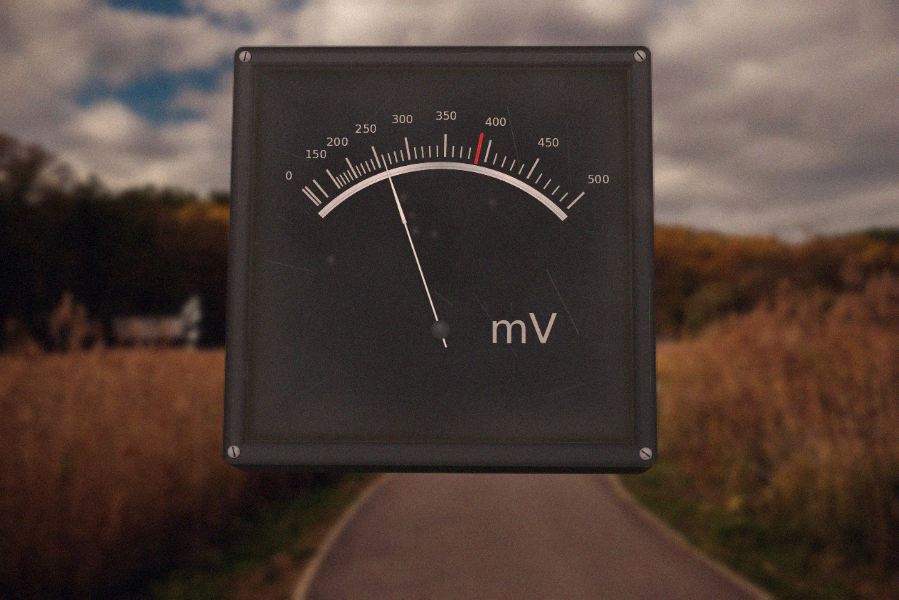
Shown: 260 mV
